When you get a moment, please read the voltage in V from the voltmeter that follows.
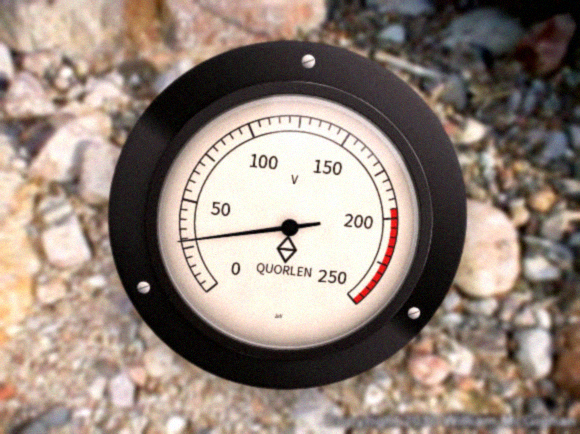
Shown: 30 V
